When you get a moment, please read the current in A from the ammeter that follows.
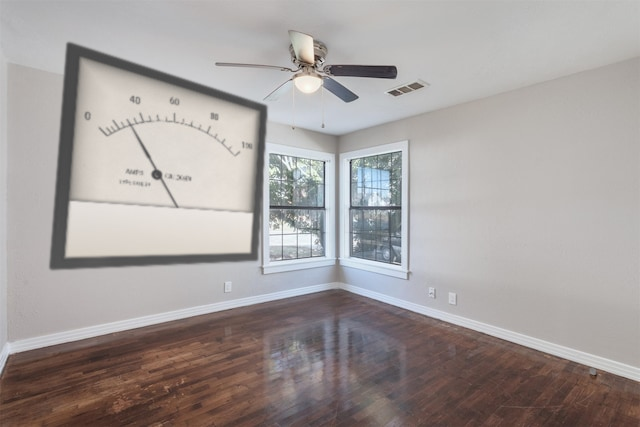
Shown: 30 A
